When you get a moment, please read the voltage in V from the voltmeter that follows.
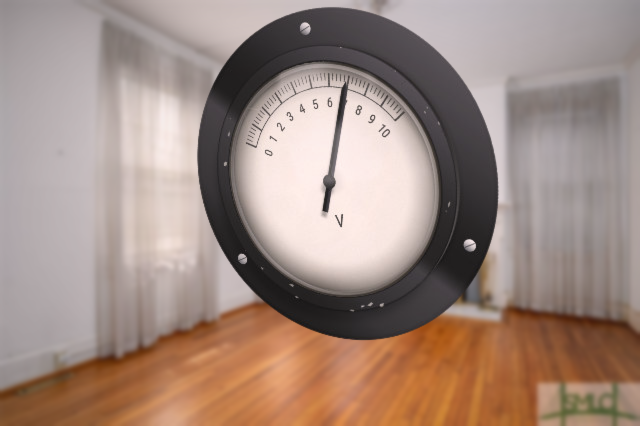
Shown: 7 V
